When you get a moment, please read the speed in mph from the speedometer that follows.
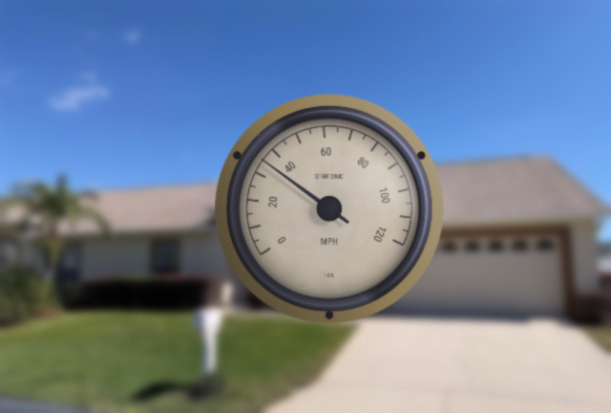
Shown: 35 mph
